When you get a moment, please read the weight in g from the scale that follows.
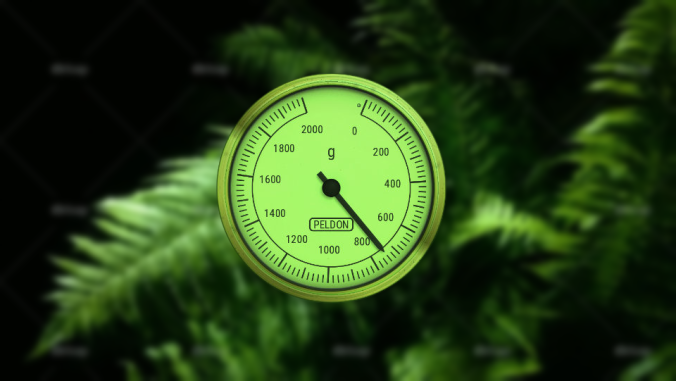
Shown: 740 g
